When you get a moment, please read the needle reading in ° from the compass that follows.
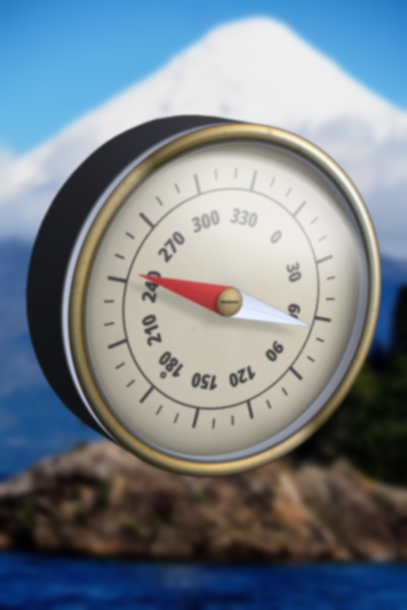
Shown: 245 °
